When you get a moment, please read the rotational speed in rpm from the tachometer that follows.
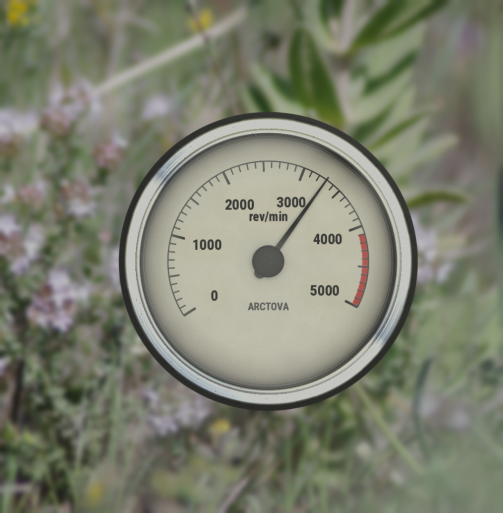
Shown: 3300 rpm
